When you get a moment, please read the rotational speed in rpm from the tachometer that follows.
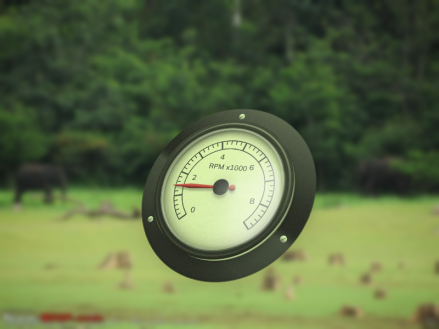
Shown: 1400 rpm
